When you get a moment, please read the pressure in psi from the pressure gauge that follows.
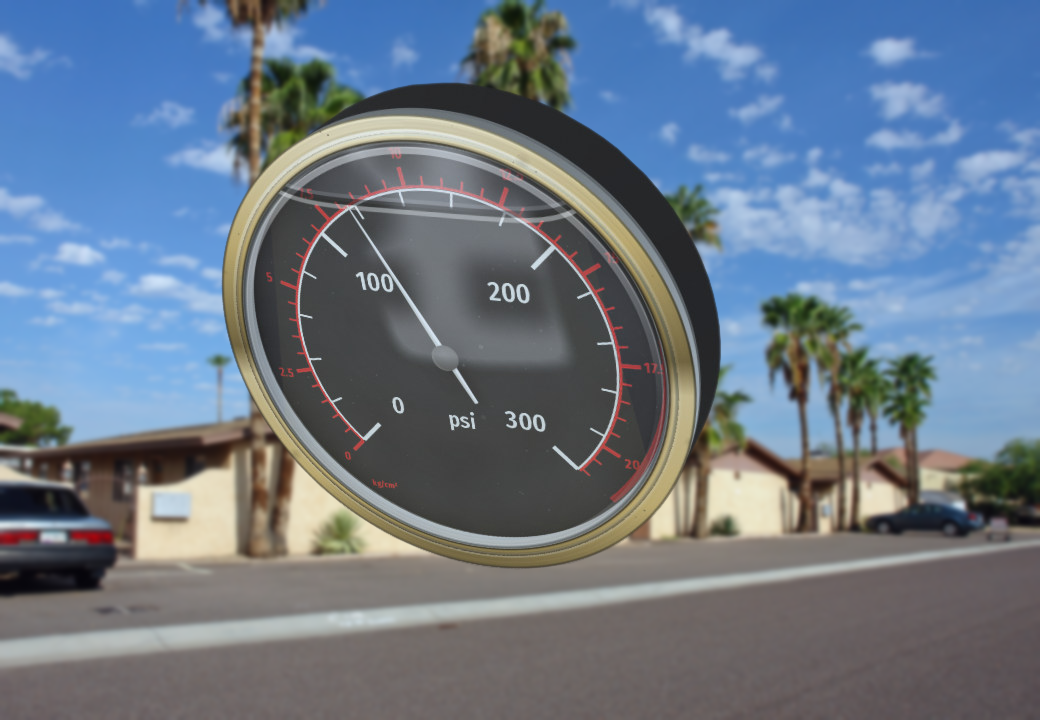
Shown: 120 psi
